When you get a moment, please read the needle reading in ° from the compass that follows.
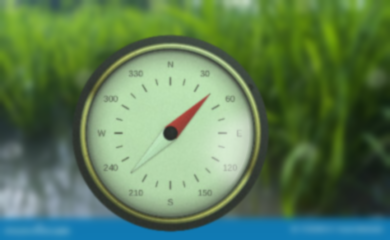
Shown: 45 °
